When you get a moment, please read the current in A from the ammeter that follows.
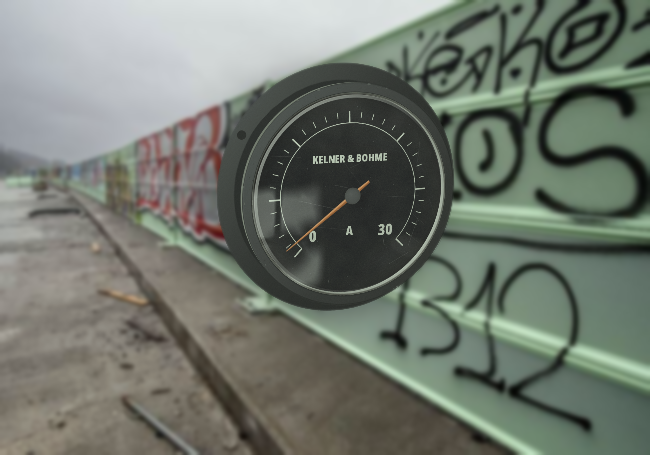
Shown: 1 A
